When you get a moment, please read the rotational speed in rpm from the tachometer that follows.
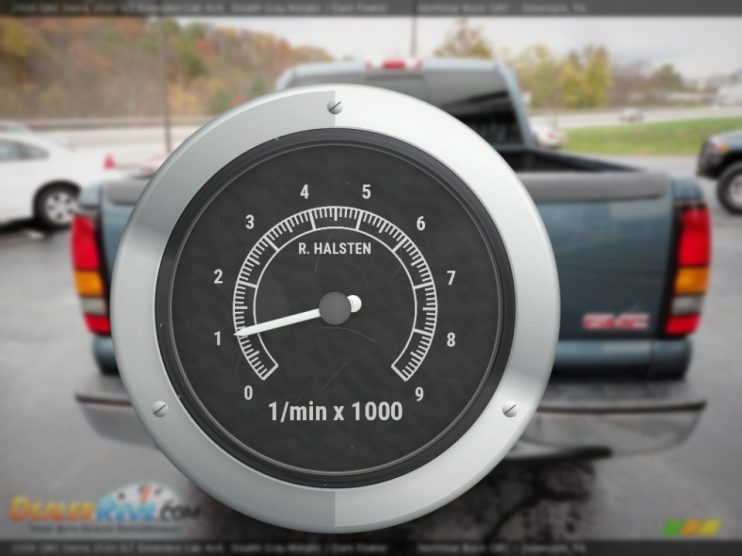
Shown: 1000 rpm
